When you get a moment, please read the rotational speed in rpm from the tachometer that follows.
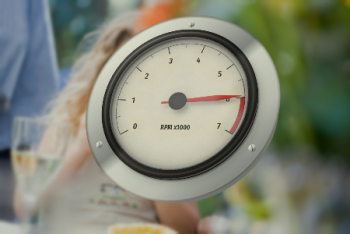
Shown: 6000 rpm
